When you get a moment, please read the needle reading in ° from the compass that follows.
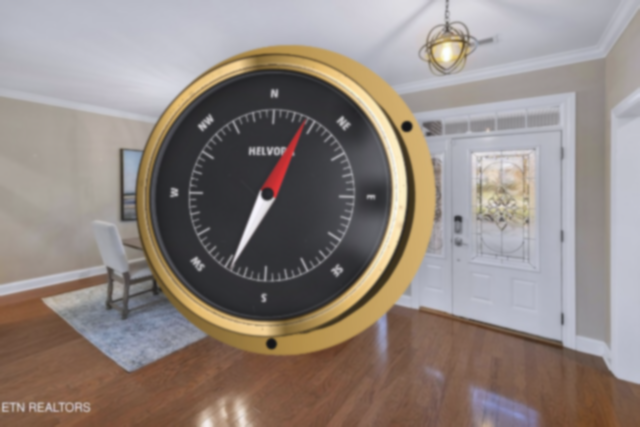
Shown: 25 °
